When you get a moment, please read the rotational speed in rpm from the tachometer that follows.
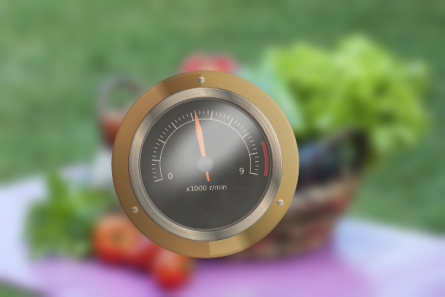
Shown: 4200 rpm
